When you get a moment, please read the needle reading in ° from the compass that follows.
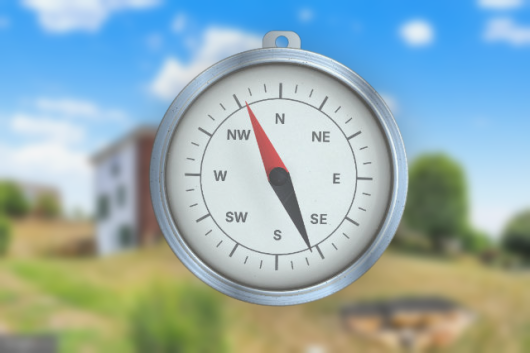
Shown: 335 °
